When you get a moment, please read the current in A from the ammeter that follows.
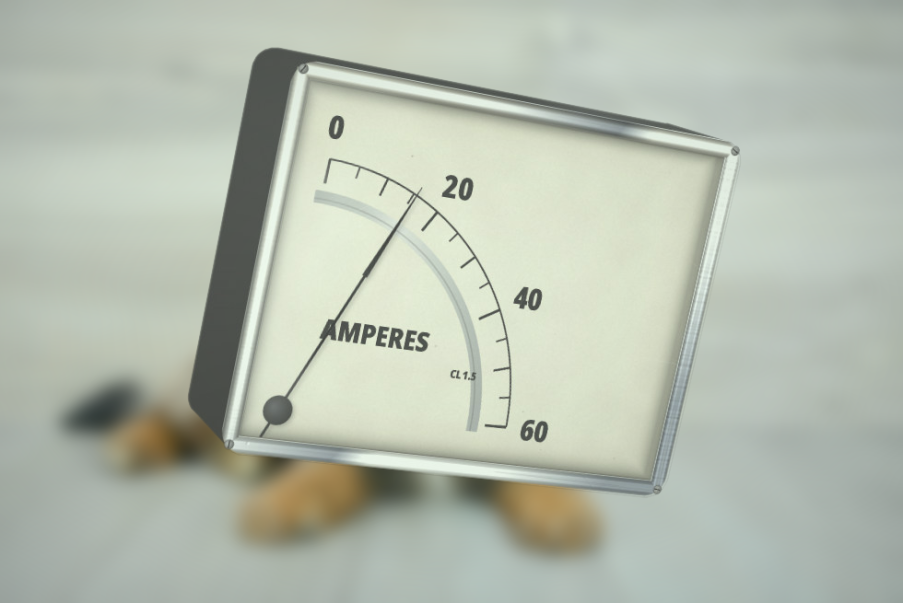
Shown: 15 A
